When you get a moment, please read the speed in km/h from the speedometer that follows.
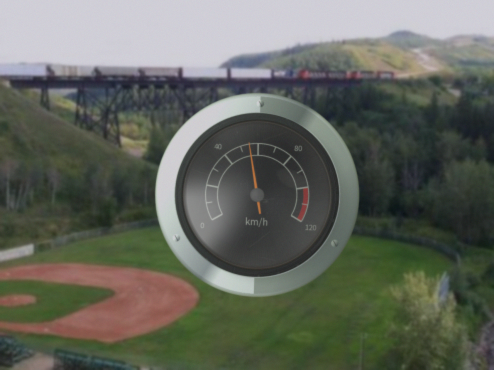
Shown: 55 km/h
